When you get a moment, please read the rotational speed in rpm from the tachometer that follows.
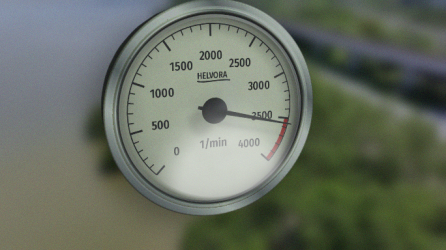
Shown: 3550 rpm
